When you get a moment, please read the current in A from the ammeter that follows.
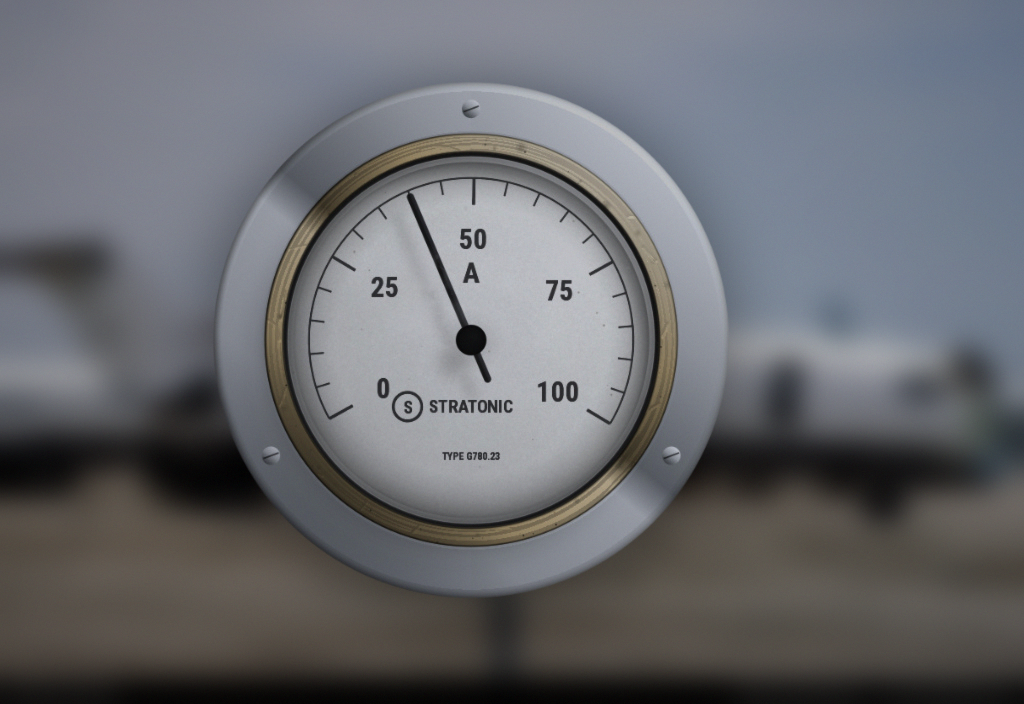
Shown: 40 A
